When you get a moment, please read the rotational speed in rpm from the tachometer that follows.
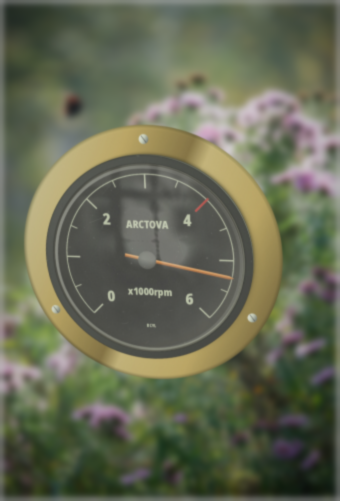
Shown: 5250 rpm
